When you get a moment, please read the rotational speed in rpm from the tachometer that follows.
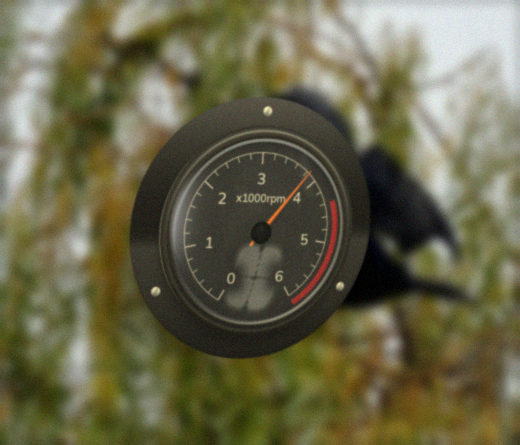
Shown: 3800 rpm
